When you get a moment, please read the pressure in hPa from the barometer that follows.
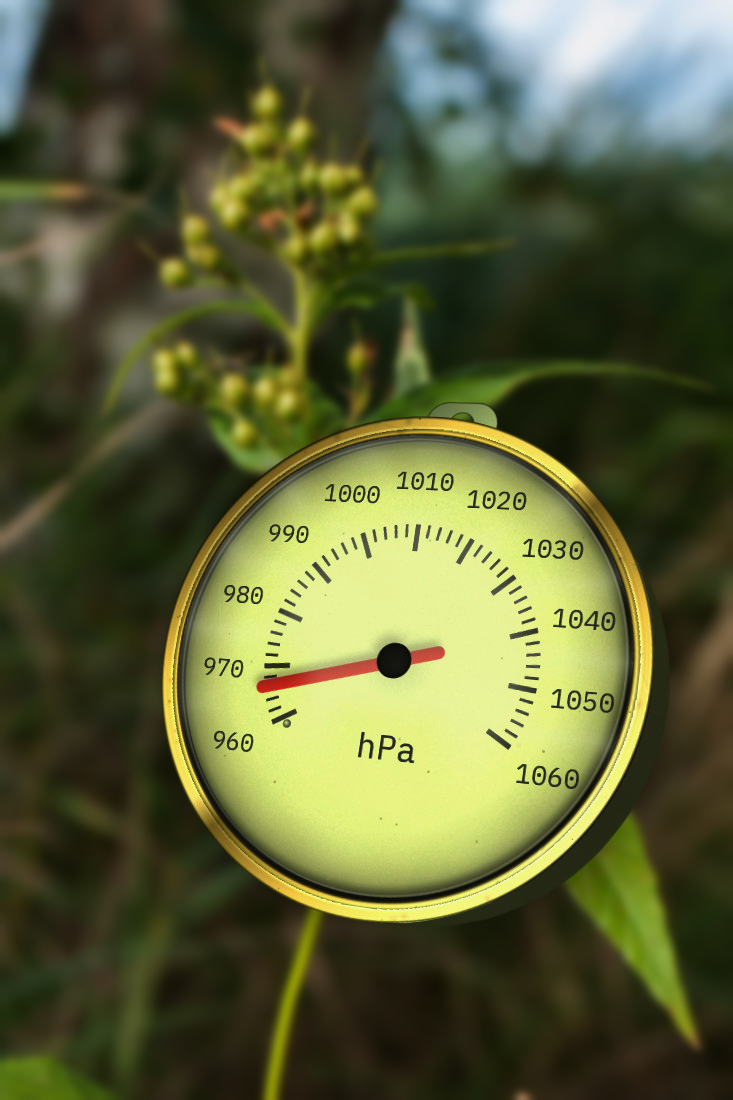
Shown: 966 hPa
